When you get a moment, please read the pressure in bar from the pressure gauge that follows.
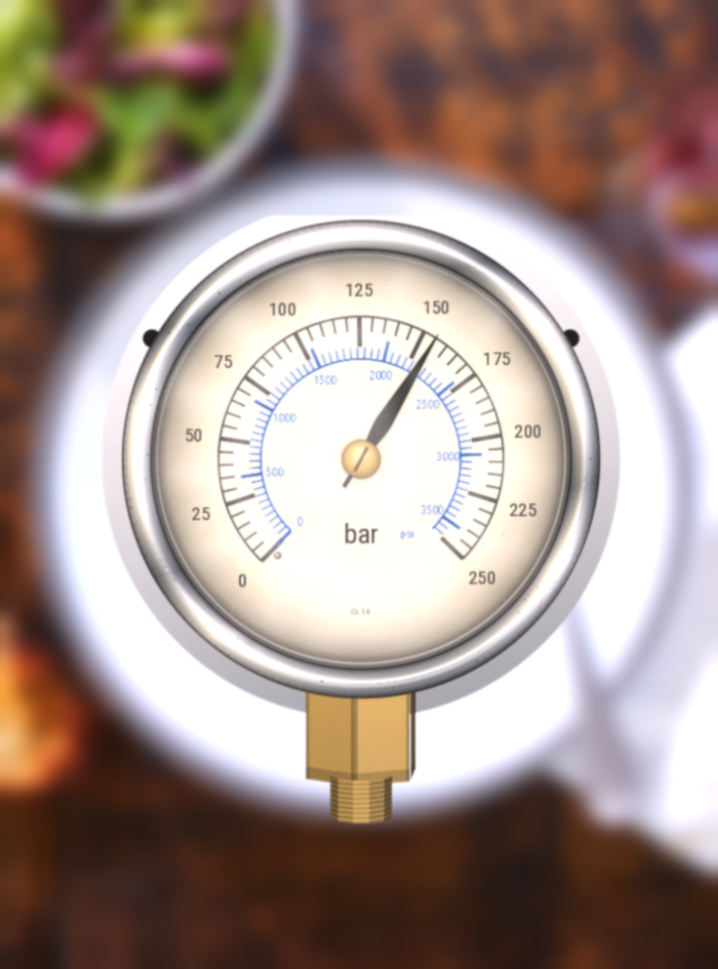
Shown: 155 bar
